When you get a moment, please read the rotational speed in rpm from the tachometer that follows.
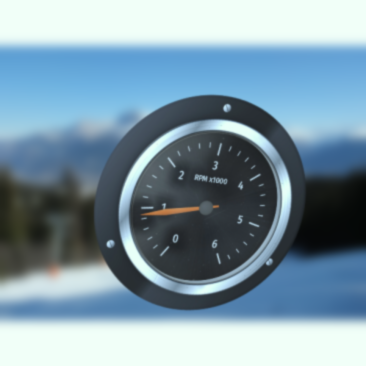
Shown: 900 rpm
